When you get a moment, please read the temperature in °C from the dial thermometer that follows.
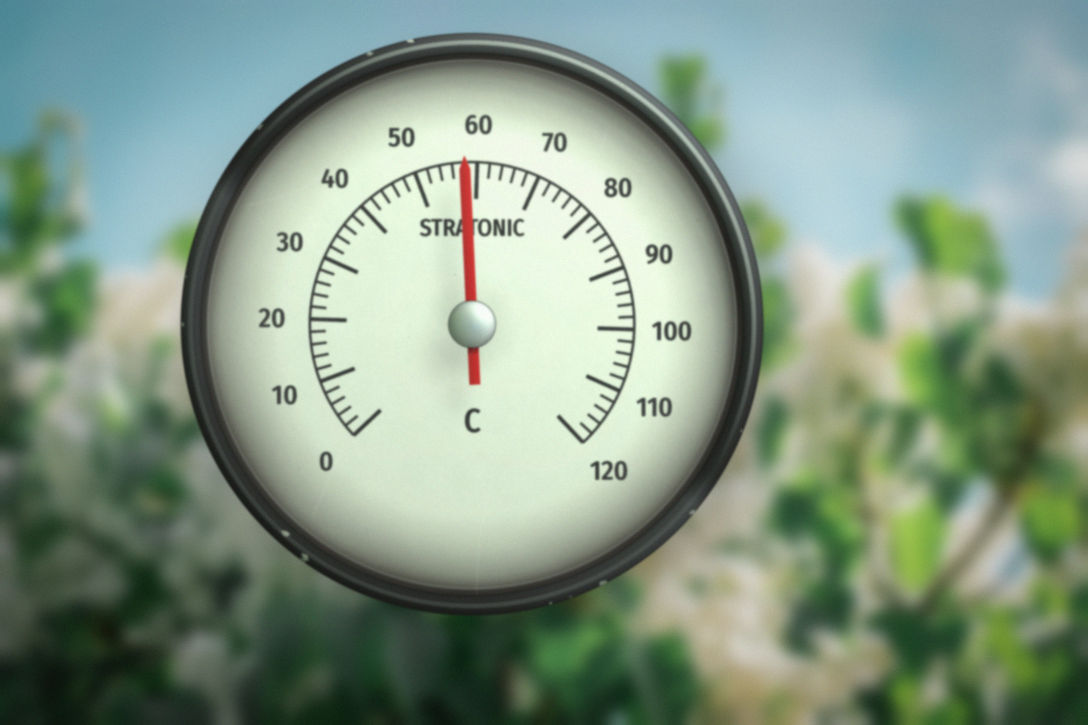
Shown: 58 °C
